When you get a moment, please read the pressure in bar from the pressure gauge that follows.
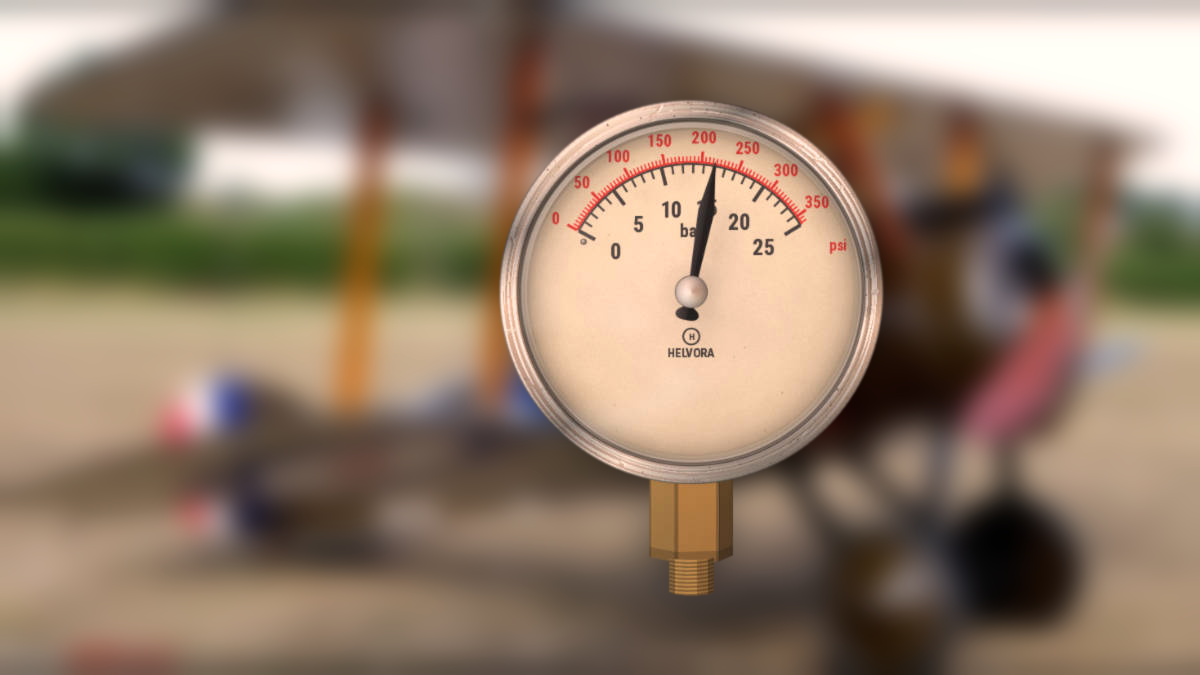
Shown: 15 bar
